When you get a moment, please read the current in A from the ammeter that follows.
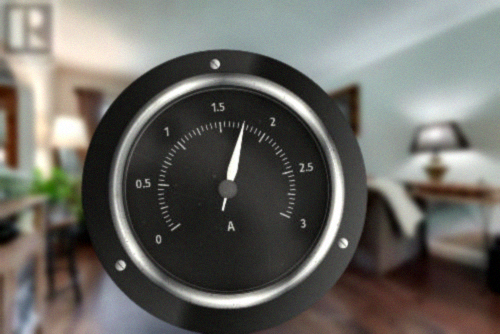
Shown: 1.75 A
